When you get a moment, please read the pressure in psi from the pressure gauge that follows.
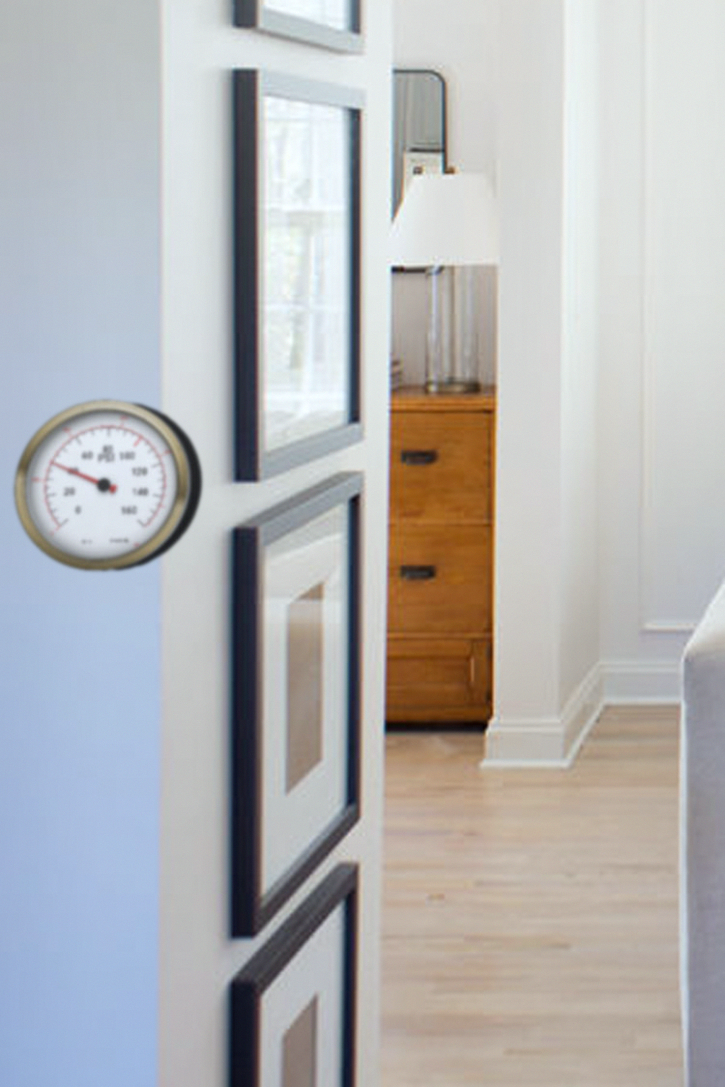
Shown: 40 psi
